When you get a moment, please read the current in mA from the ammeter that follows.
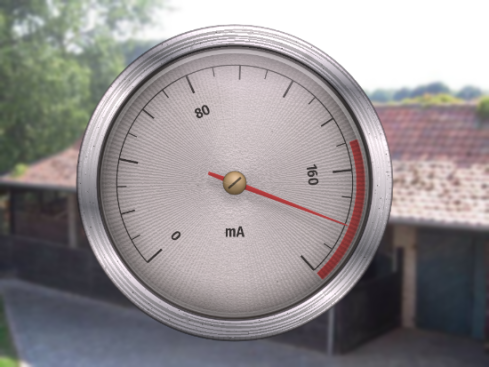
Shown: 180 mA
